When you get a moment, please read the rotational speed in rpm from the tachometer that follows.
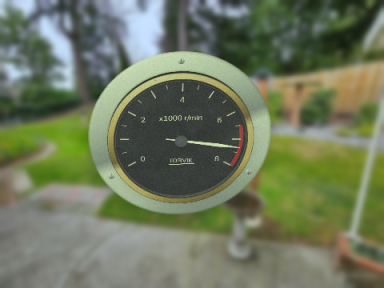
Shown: 7250 rpm
